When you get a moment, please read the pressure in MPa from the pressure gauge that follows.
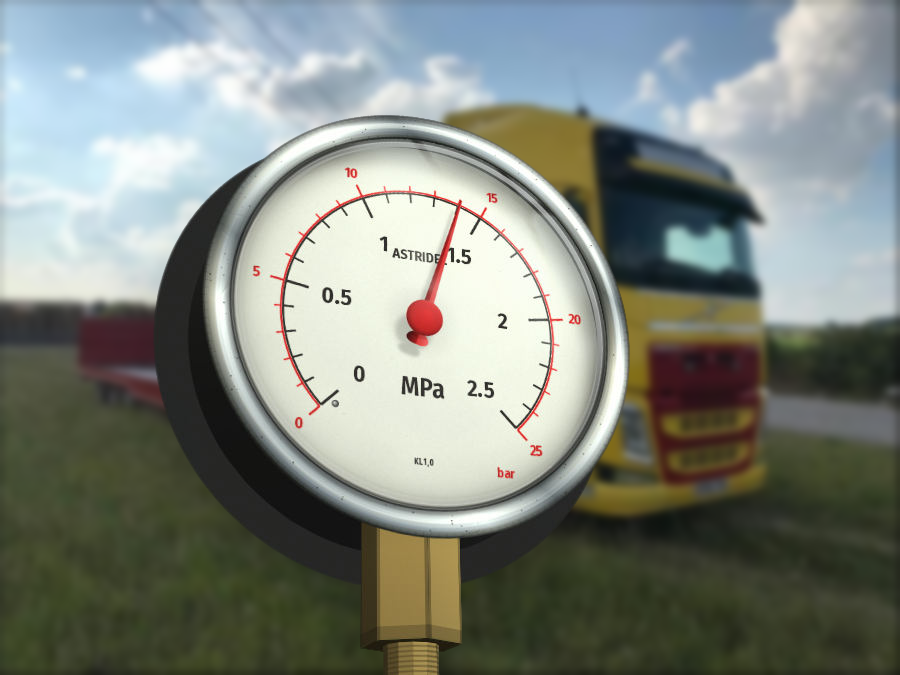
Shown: 1.4 MPa
